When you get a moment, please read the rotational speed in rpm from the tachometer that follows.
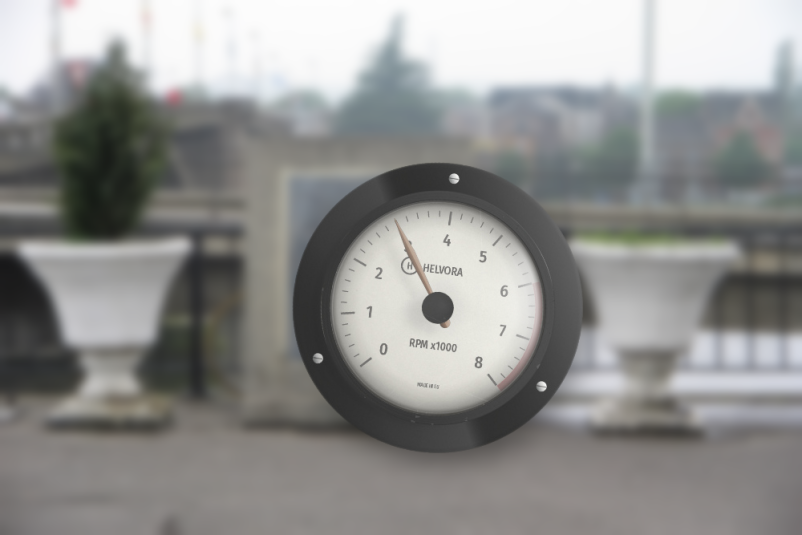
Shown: 3000 rpm
